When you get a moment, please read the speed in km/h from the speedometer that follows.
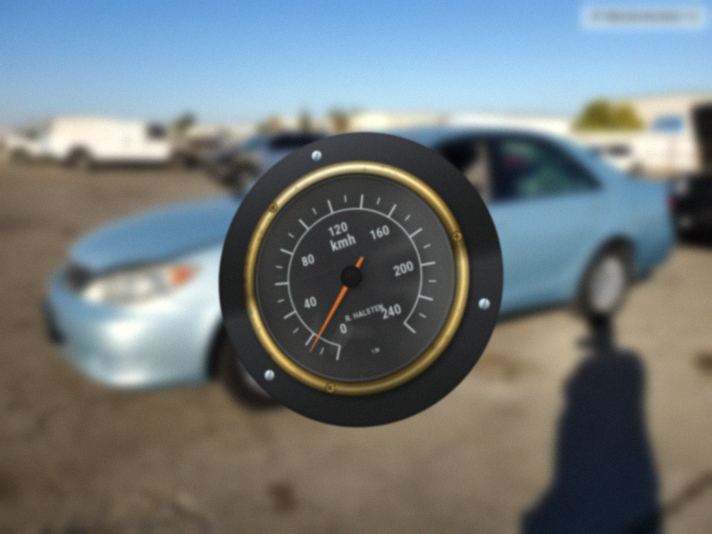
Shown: 15 km/h
